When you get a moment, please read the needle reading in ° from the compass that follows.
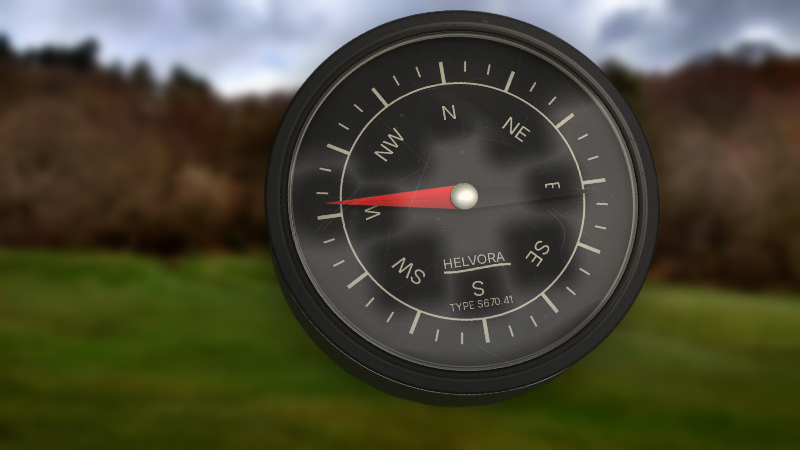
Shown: 275 °
